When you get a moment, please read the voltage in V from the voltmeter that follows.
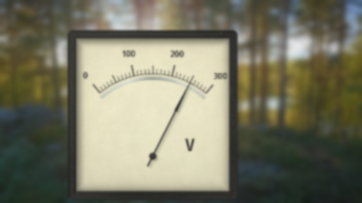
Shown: 250 V
